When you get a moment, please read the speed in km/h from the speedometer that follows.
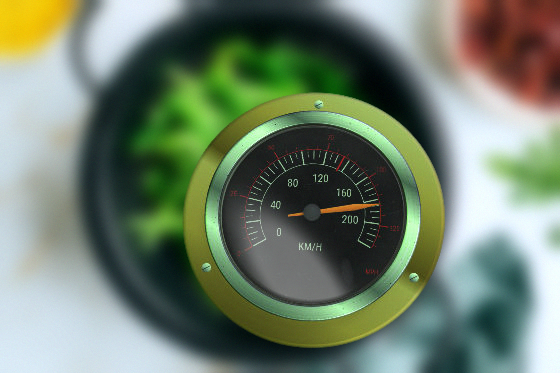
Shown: 185 km/h
